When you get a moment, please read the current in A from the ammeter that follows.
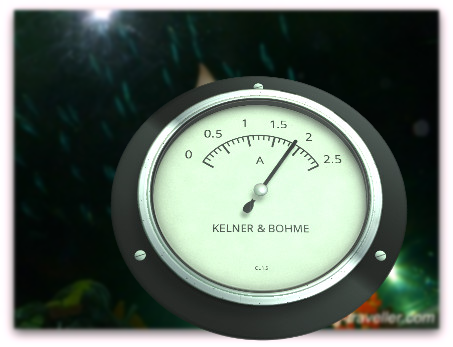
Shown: 1.9 A
